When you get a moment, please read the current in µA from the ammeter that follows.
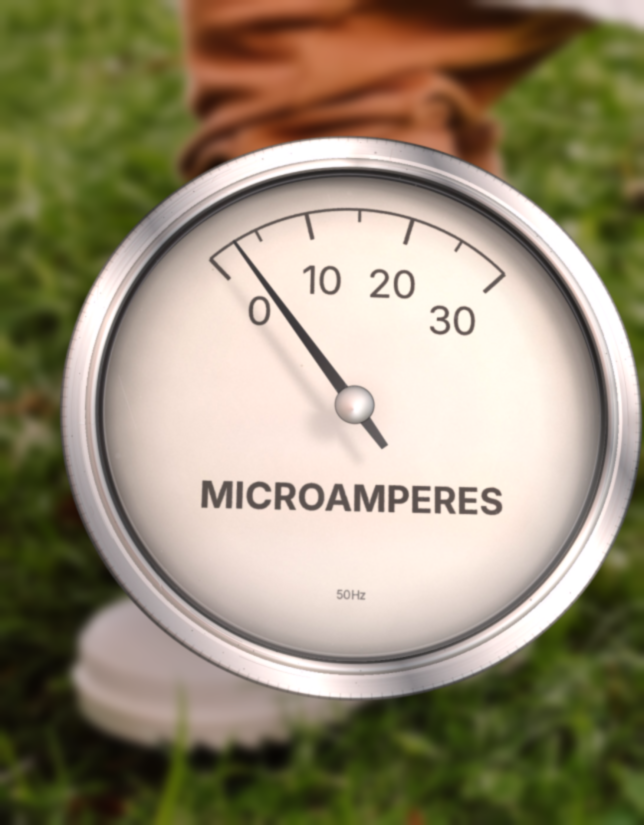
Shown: 2.5 µA
